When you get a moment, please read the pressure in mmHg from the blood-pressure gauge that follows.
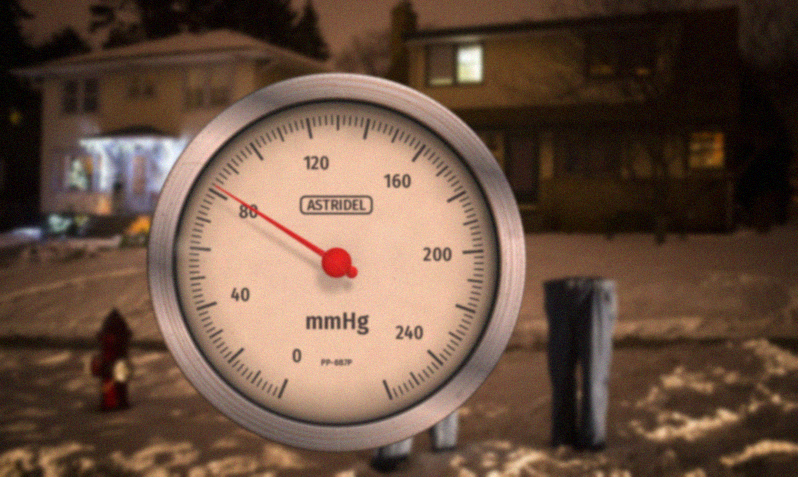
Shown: 82 mmHg
